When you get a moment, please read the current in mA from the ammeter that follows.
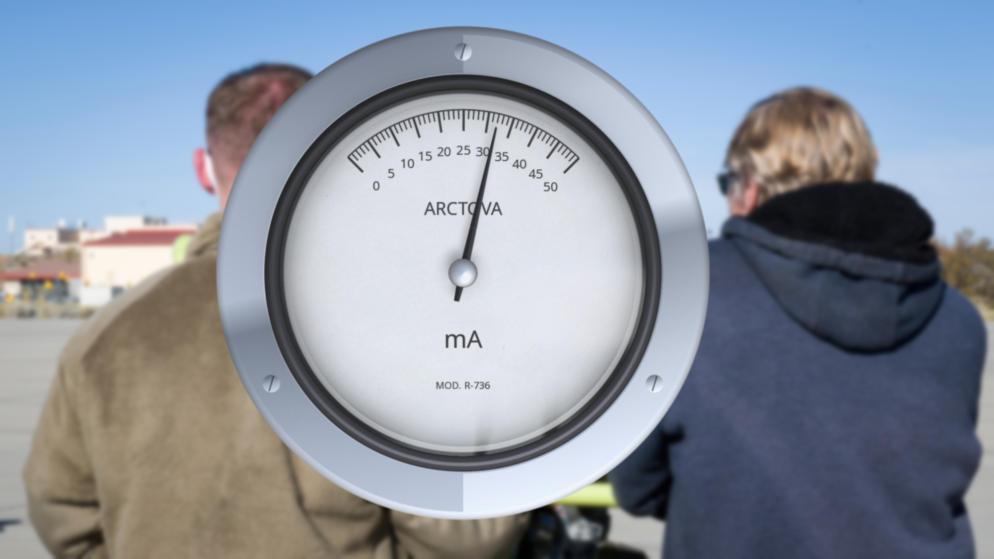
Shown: 32 mA
